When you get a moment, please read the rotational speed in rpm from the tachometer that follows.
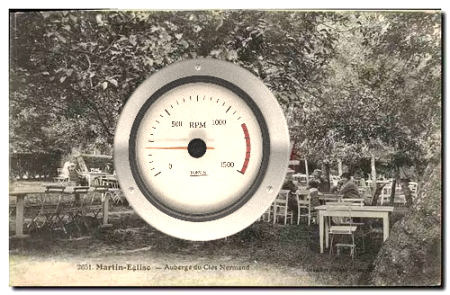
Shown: 200 rpm
